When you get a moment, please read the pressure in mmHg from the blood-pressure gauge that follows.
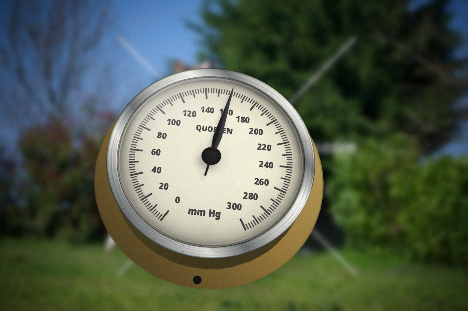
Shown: 160 mmHg
